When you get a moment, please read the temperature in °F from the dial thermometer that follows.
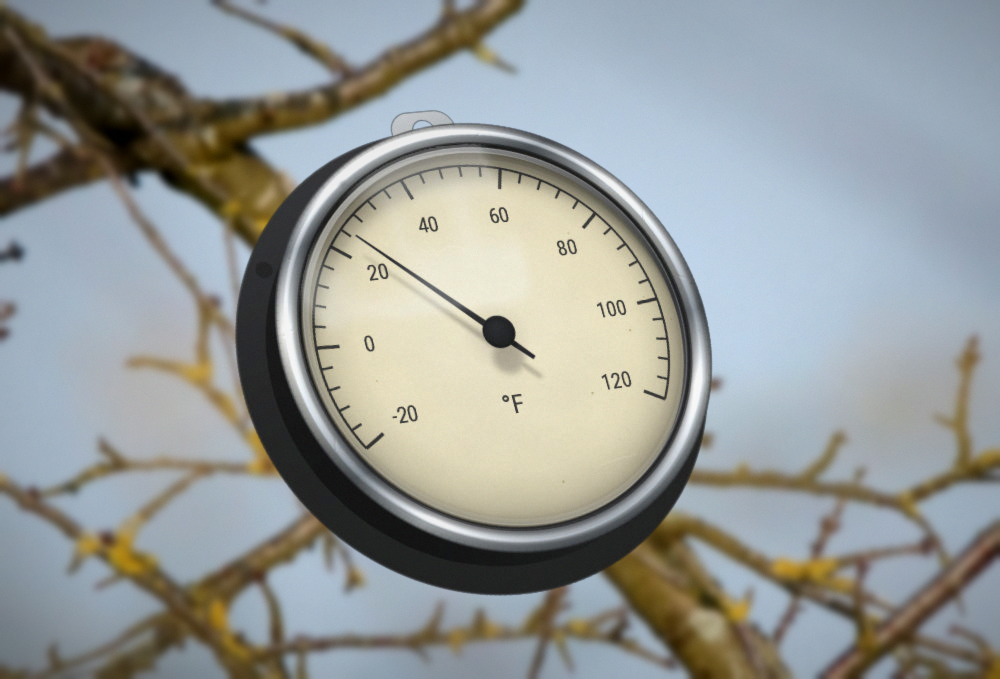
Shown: 24 °F
